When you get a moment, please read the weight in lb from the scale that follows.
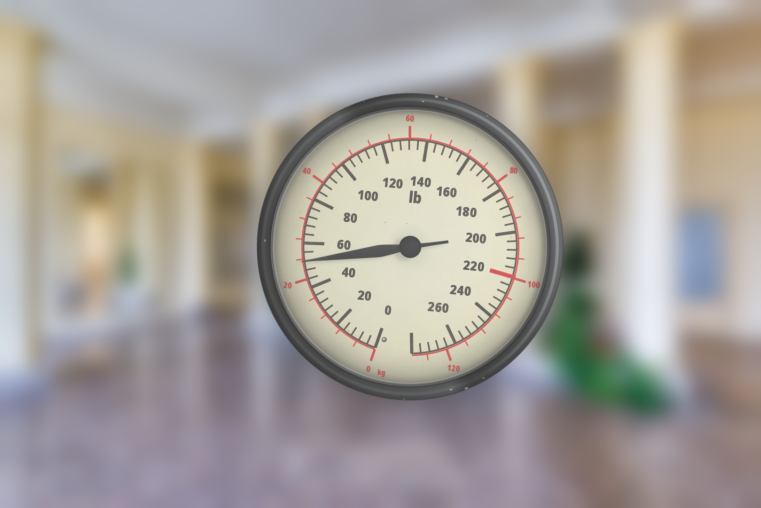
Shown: 52 lb
